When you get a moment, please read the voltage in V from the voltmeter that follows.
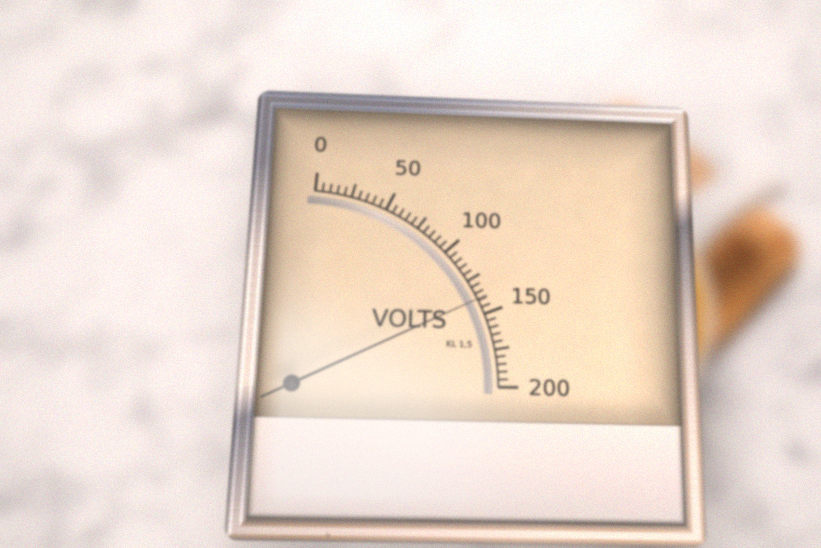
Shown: 140 V
